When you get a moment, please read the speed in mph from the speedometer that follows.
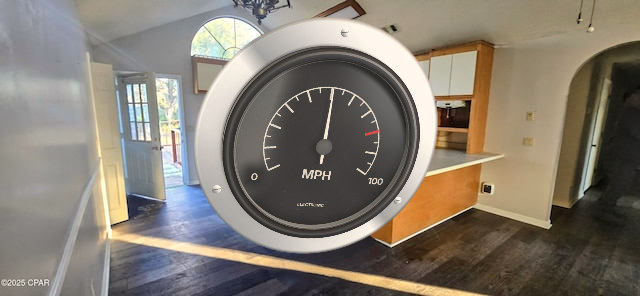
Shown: 50 mph
